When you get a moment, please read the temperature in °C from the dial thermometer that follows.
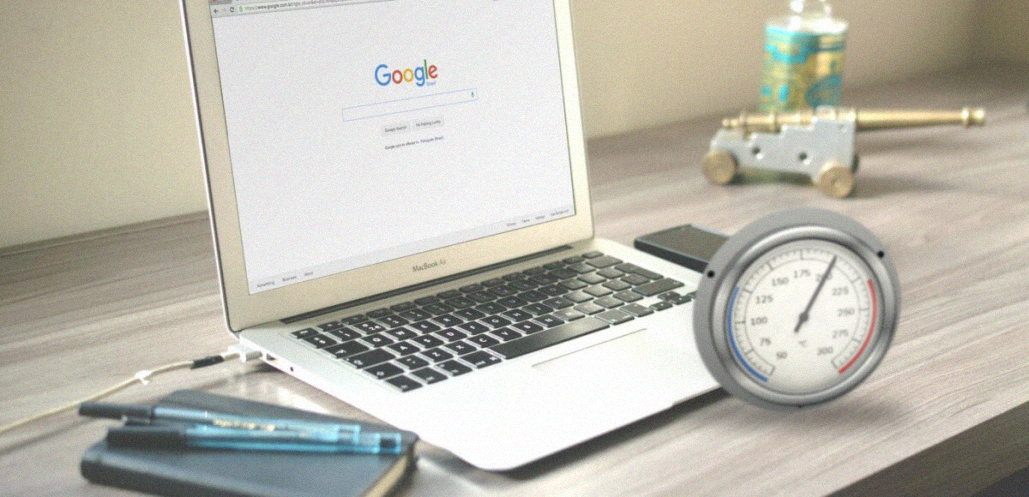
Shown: 200 °C
